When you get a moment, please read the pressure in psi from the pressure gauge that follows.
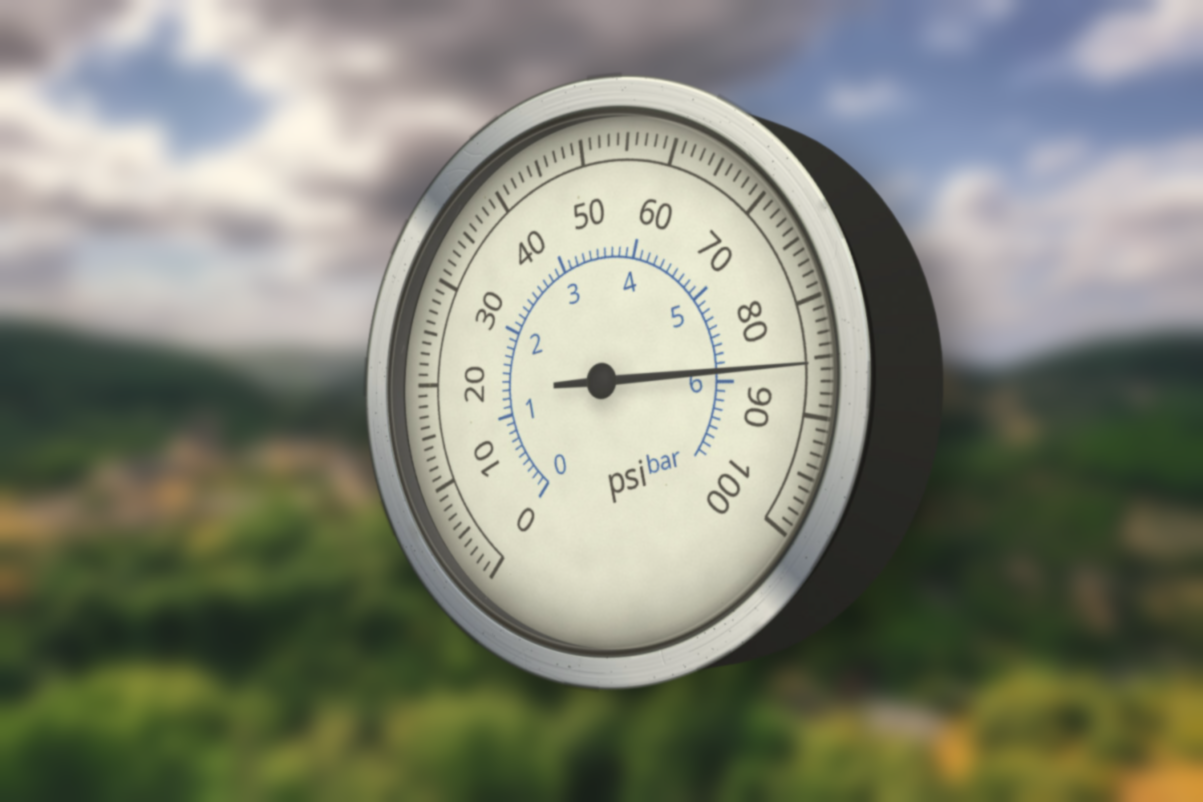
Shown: 85.5 psi
